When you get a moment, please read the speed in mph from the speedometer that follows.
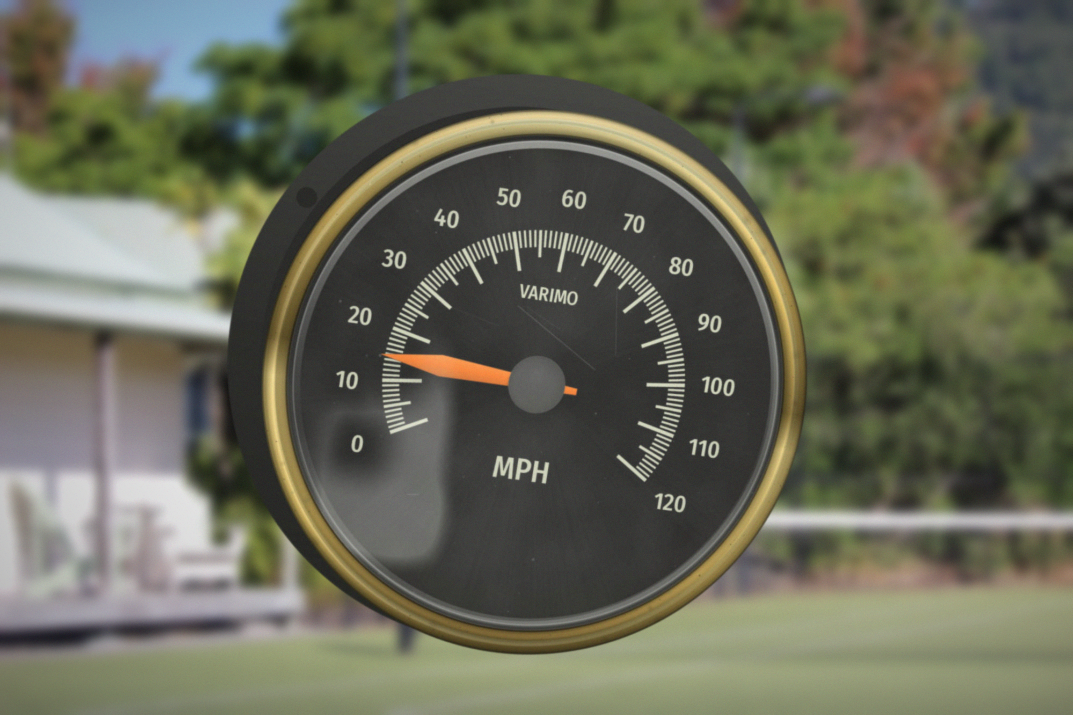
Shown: 15 mph
